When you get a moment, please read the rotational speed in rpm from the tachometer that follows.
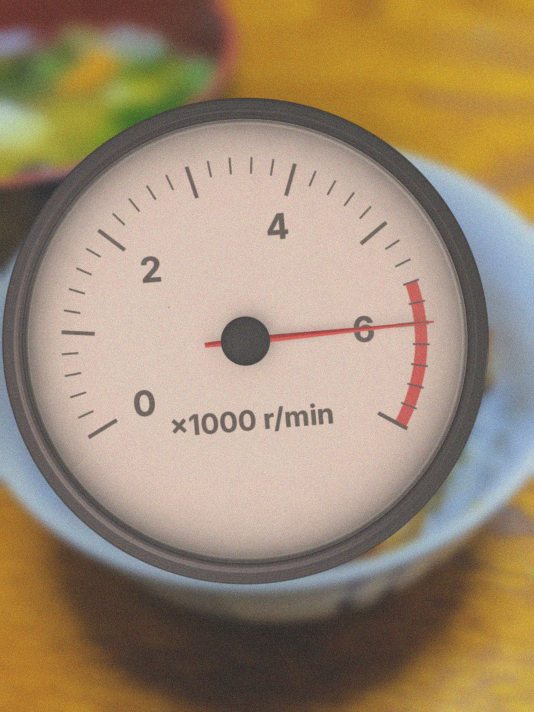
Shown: 6000 rpm
